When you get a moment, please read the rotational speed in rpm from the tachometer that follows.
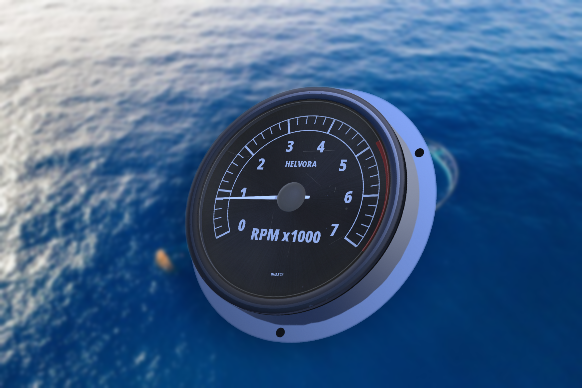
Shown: 800 rpm
